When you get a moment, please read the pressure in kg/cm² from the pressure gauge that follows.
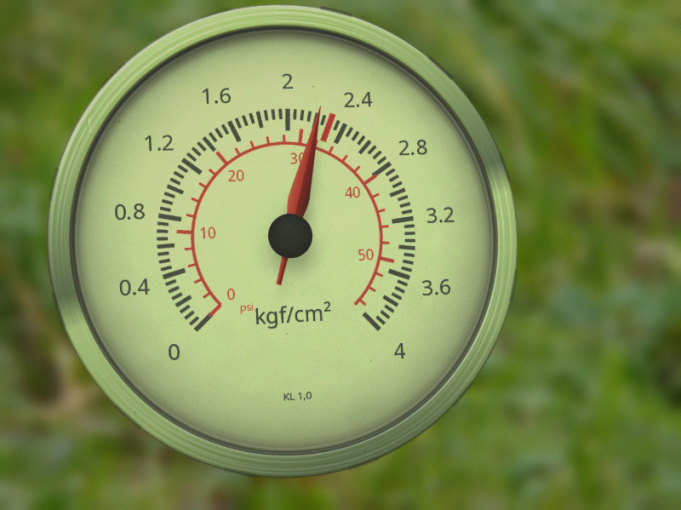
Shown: 2.2 kg/cm²
